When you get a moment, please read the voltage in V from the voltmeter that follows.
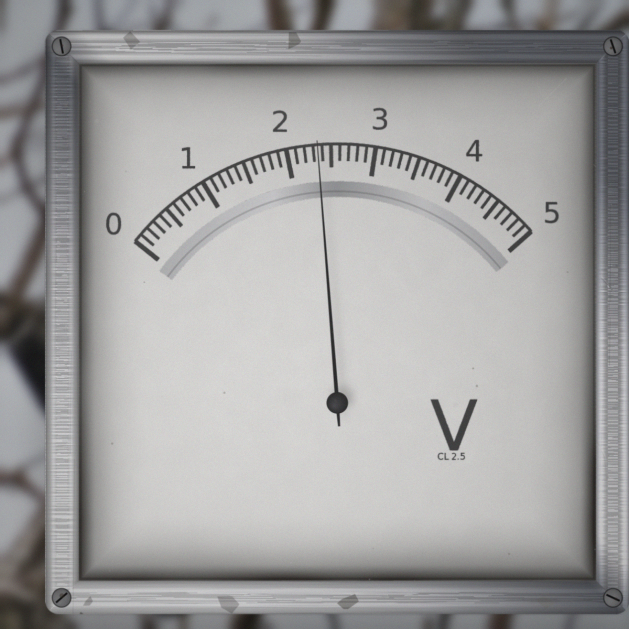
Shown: 2.35 V
